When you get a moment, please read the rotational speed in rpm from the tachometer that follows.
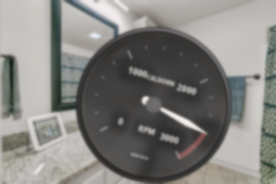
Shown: 2600 rpm
